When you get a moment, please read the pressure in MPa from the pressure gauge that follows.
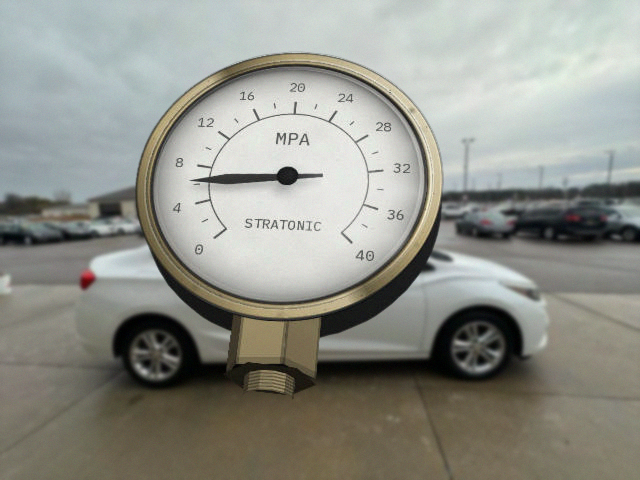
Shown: 6 MPa
